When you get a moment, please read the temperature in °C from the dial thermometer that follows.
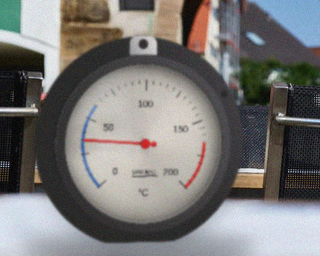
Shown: 35 °C
